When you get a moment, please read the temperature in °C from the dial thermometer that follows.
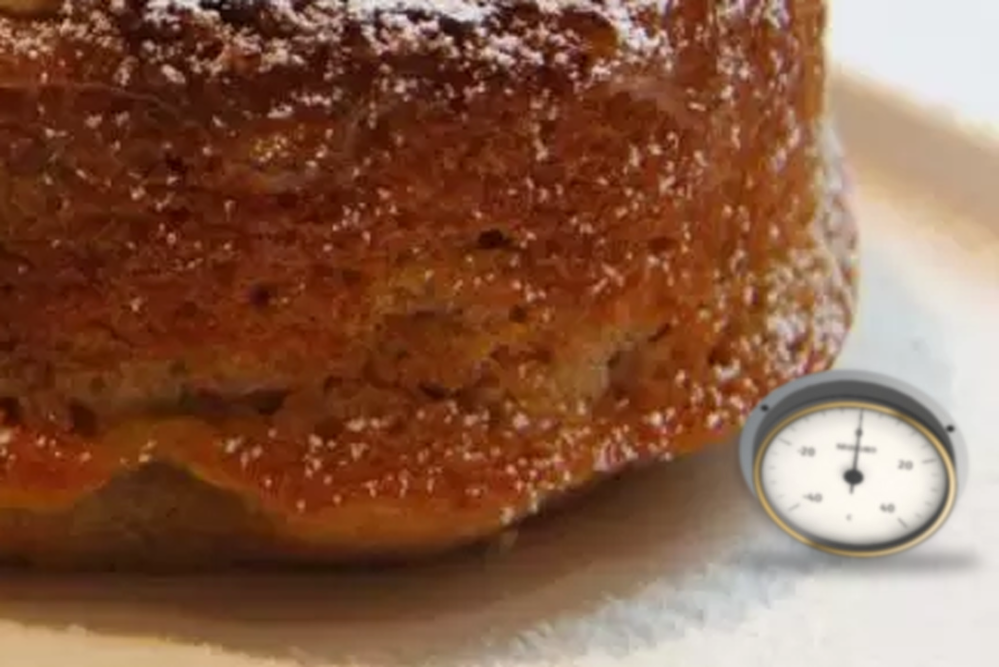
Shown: 0 °C
